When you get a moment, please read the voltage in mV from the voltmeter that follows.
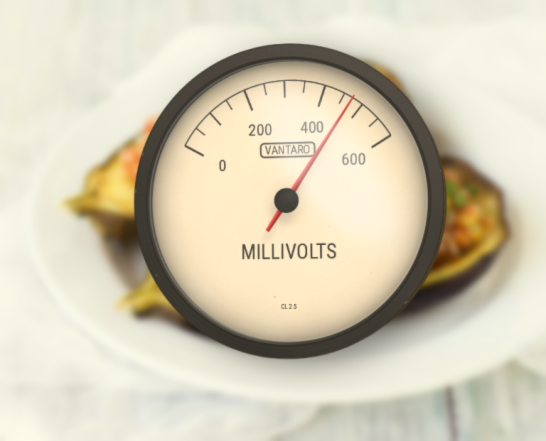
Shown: 475 mV
